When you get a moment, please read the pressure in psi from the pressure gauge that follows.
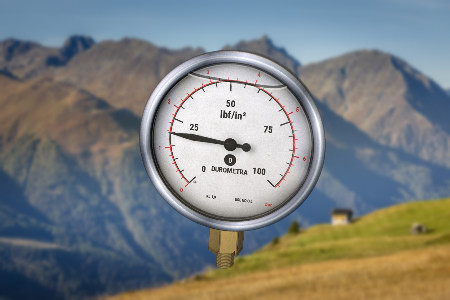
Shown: 20 psi
